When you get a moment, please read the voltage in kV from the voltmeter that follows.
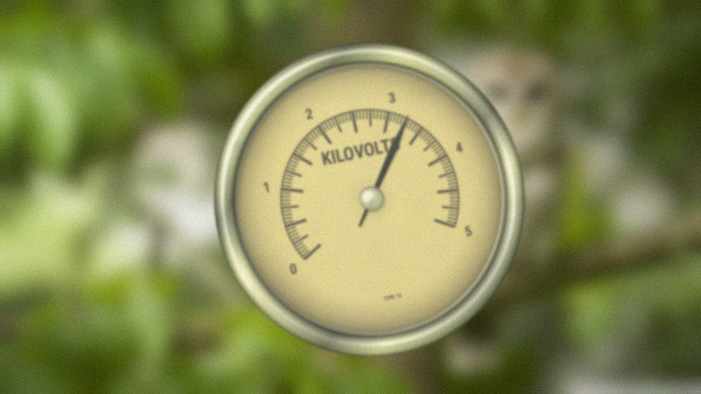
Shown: 3.25 kV
